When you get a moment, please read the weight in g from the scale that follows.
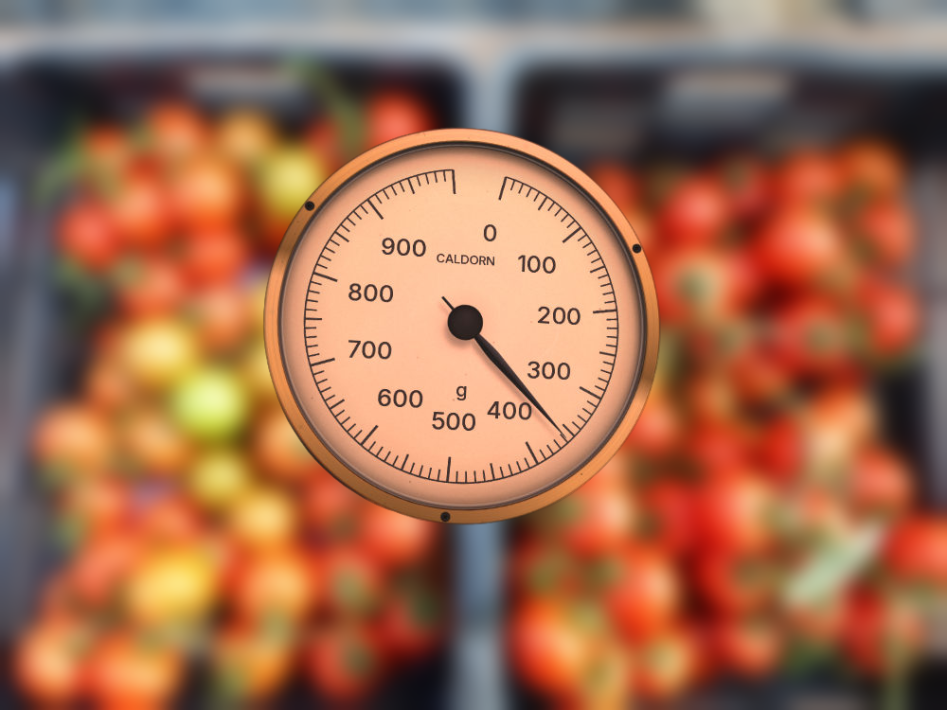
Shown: 360 g
